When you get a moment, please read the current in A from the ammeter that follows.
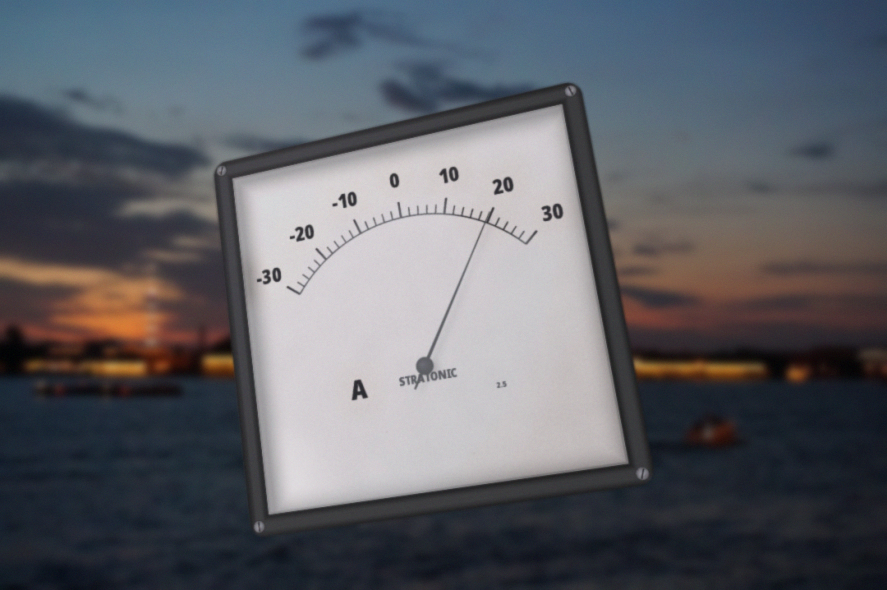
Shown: 20 A
